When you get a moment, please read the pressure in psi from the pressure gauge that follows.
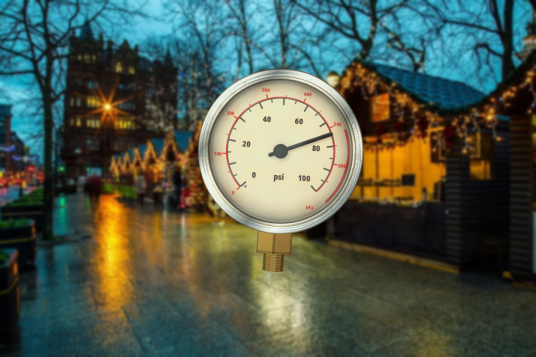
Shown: 75 psi
